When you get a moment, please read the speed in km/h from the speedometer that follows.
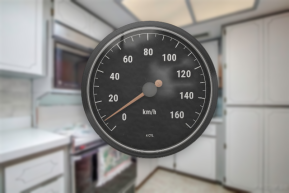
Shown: 7.5 km/h
